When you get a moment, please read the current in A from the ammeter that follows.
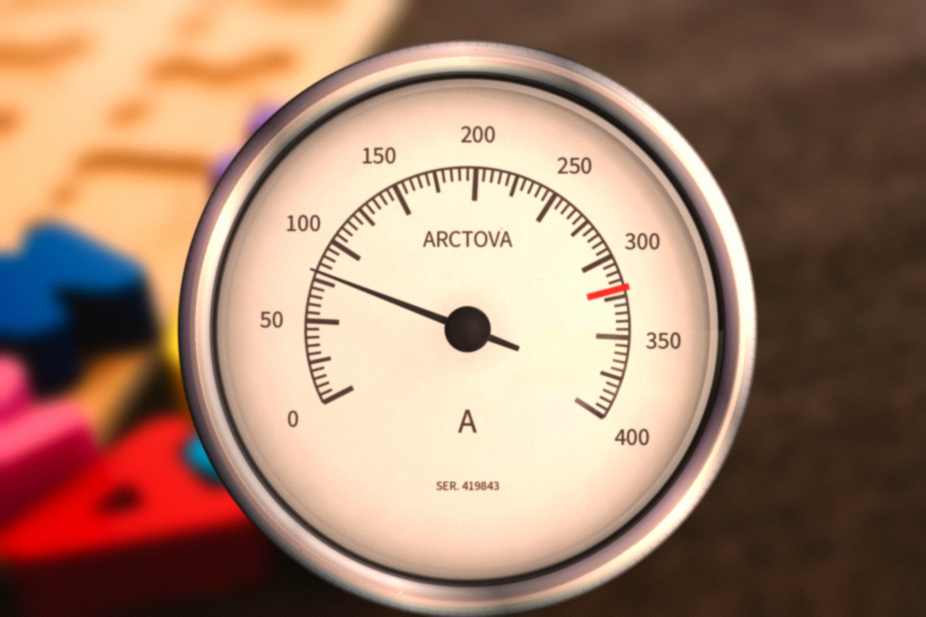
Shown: 80 A
